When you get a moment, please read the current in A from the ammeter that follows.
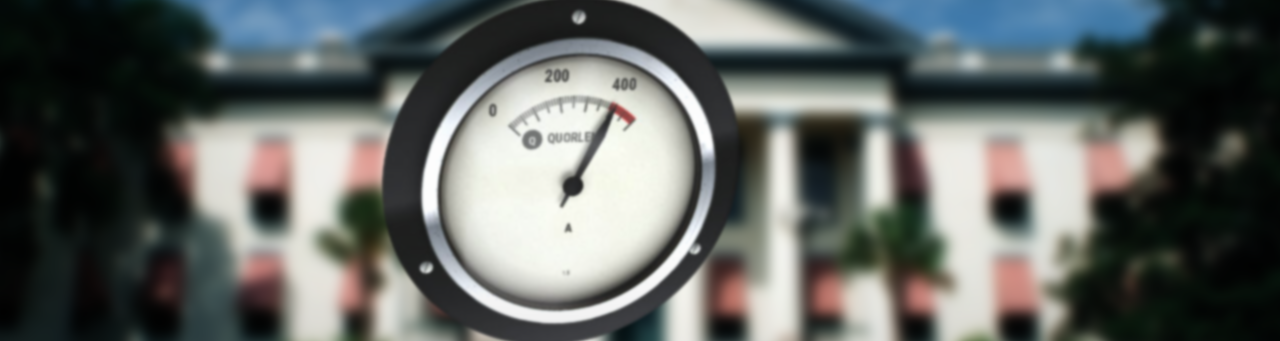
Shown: 400 A
